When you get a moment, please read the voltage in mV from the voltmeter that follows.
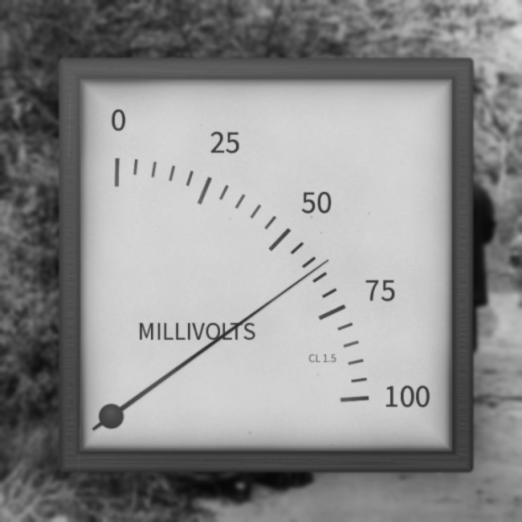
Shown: 62.5 mV
